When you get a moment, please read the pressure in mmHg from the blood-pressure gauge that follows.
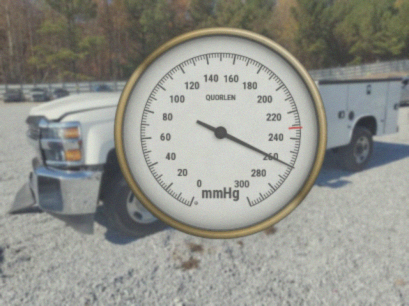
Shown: 260 mmHg
